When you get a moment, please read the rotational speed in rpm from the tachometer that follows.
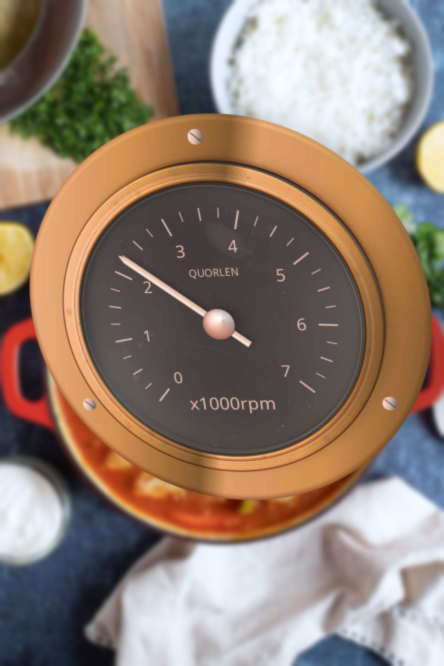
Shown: 2250 rpm
